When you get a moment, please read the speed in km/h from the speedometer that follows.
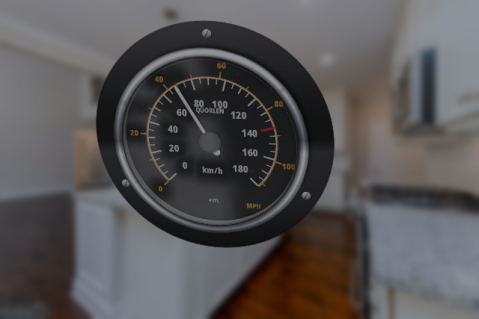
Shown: 70 km/h
